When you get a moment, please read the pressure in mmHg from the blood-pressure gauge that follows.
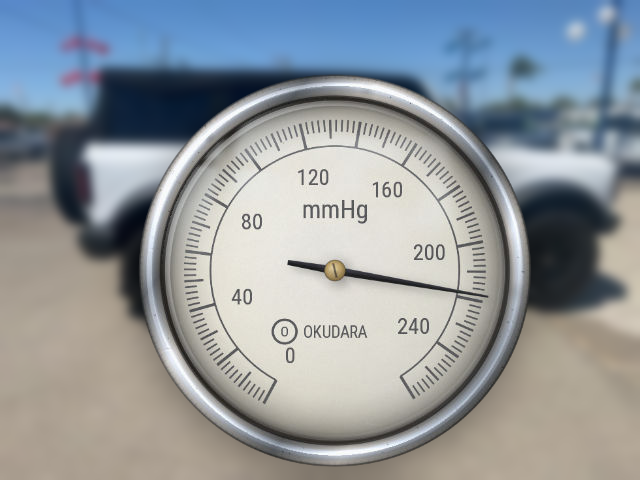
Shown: 218 mmHg
